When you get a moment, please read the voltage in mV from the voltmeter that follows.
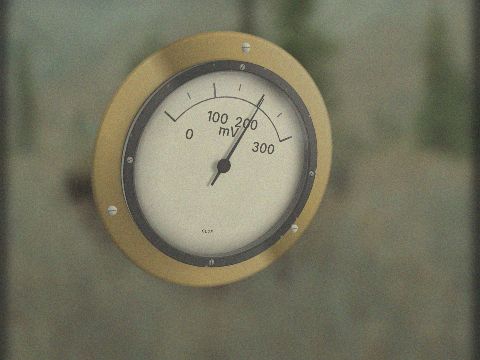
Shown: 200 mV
